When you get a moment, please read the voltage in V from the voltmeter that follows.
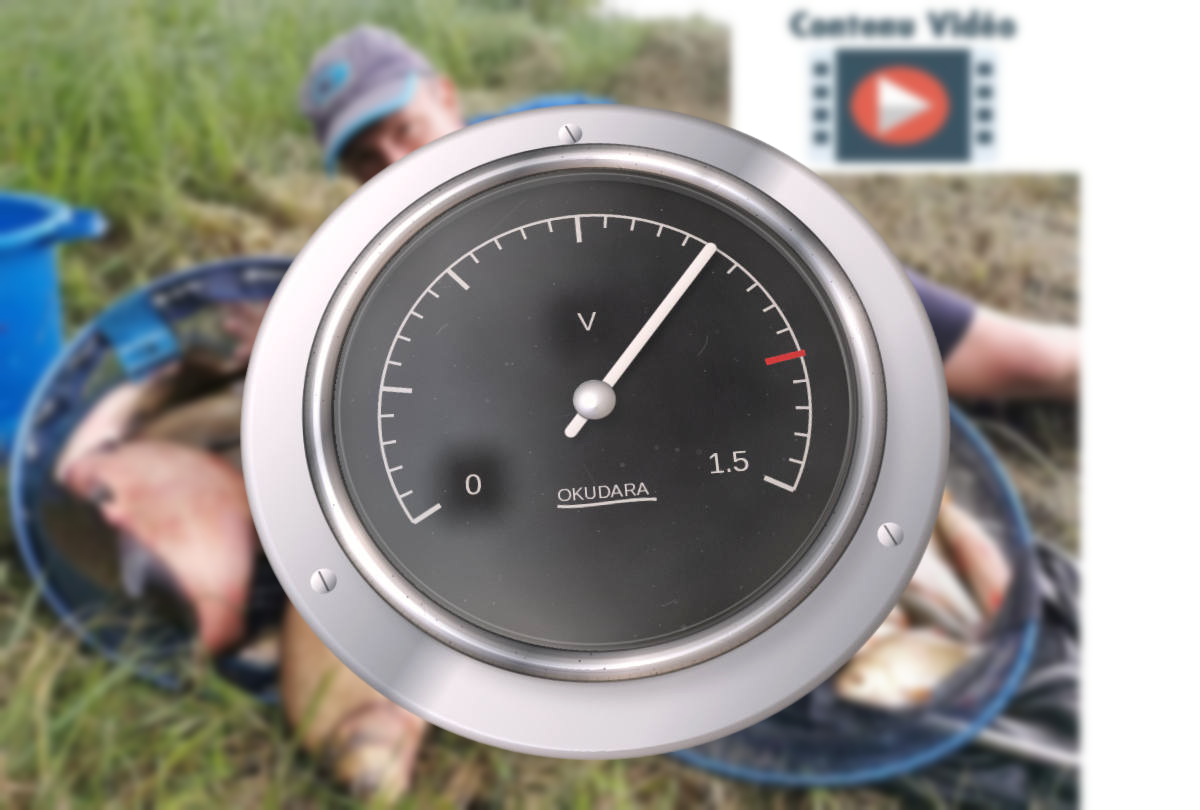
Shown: 1 V
